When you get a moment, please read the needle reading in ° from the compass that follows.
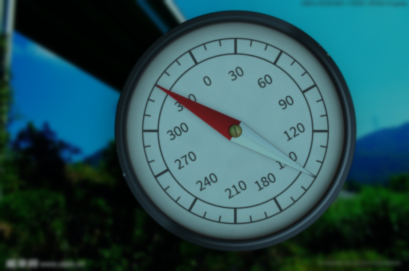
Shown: 330 °
